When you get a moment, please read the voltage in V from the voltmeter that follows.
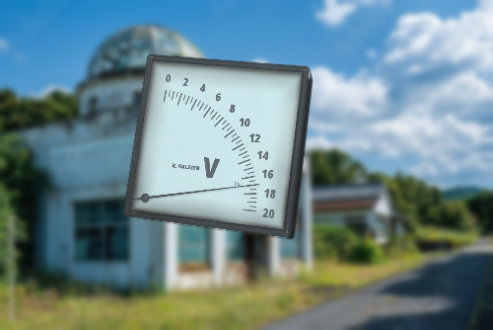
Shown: 17 V
